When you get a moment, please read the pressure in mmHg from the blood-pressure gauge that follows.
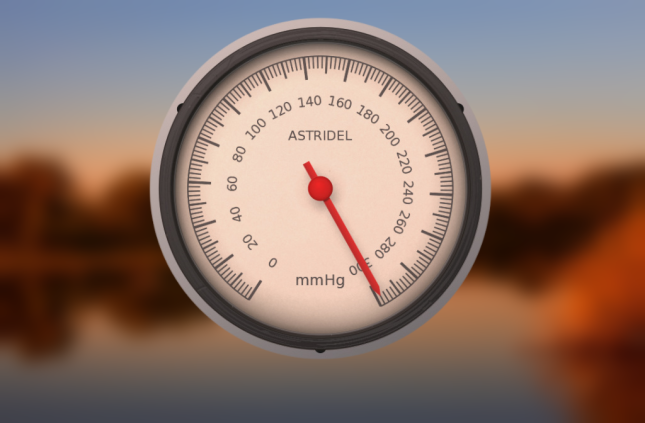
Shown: 298 mmHg
